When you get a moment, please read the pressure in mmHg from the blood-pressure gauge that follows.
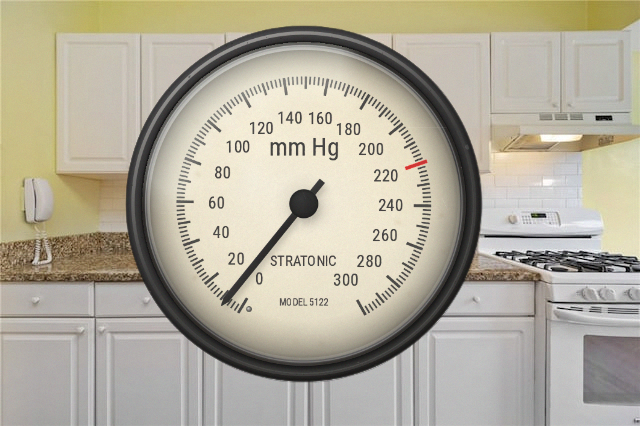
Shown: 8 mmHg
